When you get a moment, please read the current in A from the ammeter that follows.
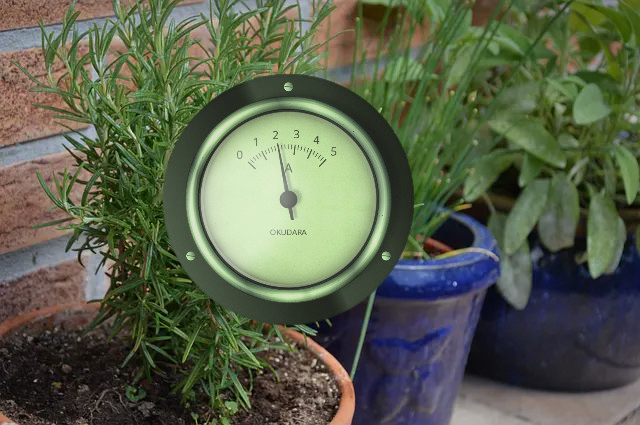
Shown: 2 A
